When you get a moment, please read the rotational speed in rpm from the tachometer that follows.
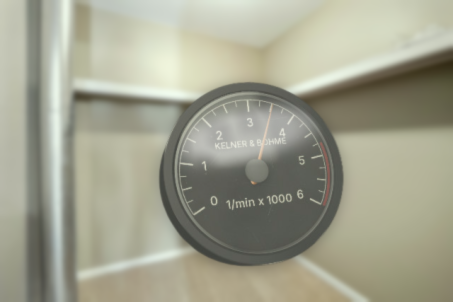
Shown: 3500 rpm
